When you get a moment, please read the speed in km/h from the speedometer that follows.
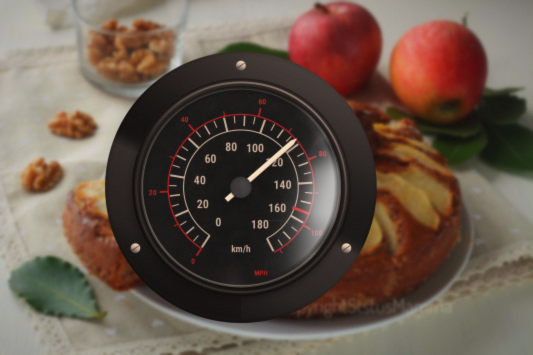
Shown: 117.5 km/h
